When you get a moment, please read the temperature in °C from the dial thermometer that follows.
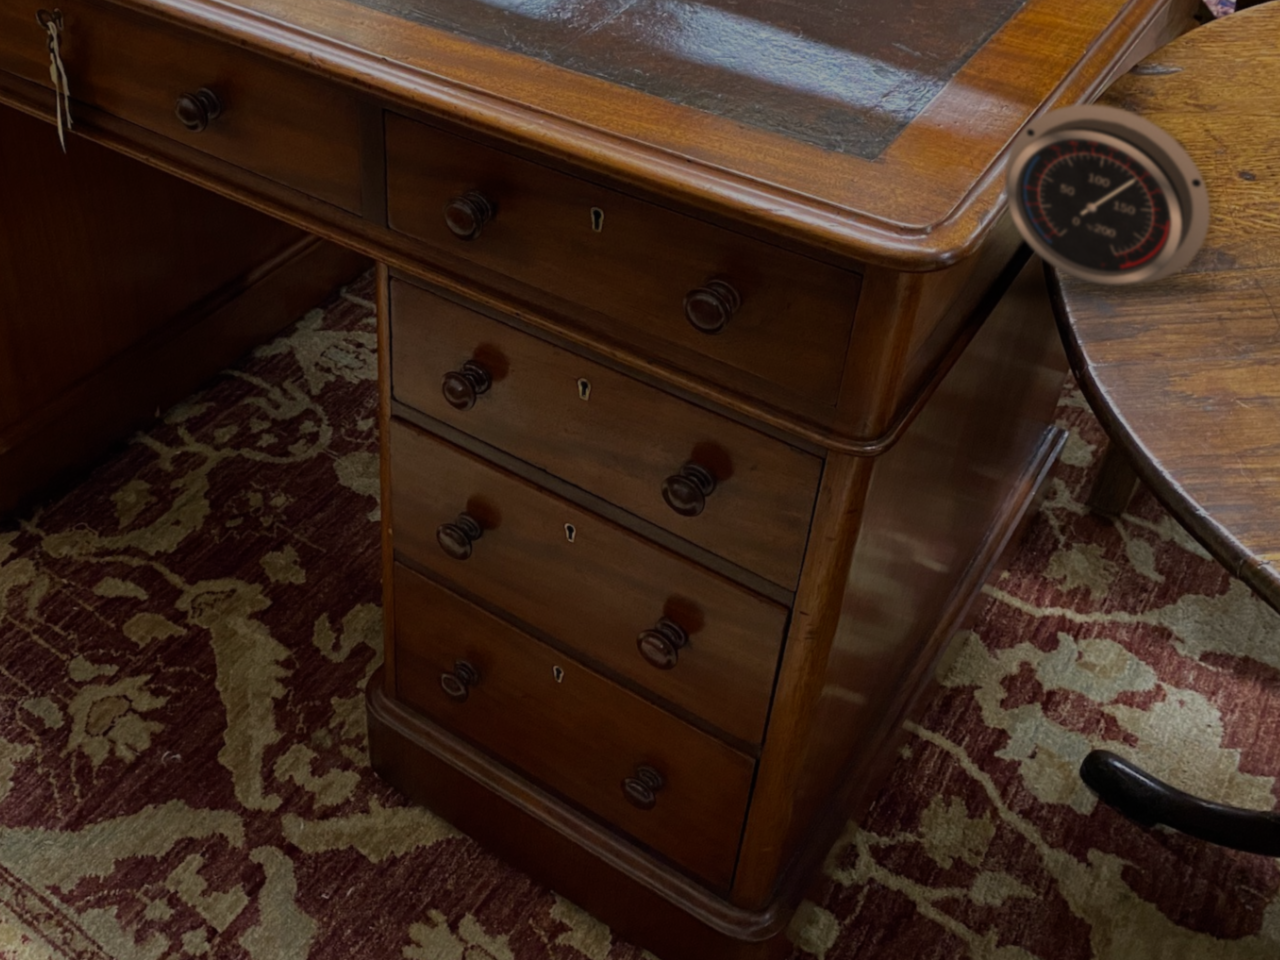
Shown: 125 °C
